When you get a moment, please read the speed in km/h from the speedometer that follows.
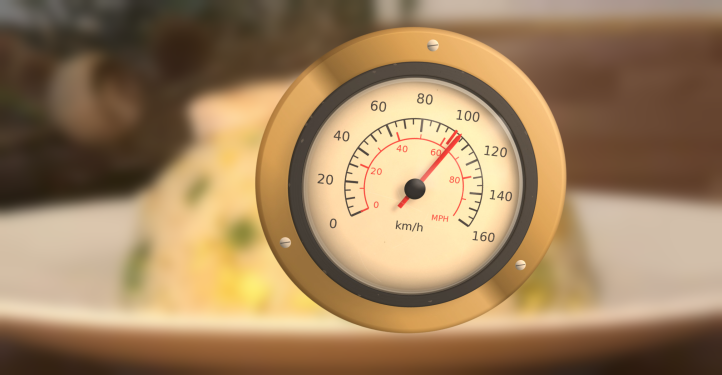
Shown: 102.5 km/h
